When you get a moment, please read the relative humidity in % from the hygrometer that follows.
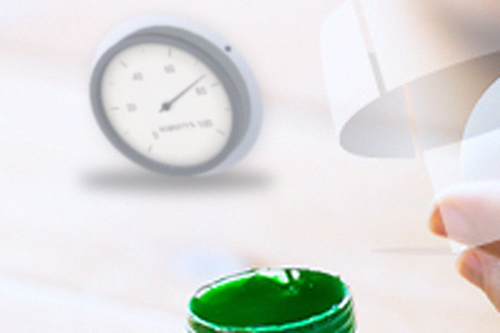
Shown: 75 %
